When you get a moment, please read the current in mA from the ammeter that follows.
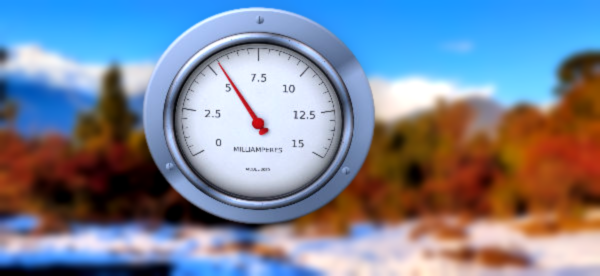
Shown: 5.5 mA
